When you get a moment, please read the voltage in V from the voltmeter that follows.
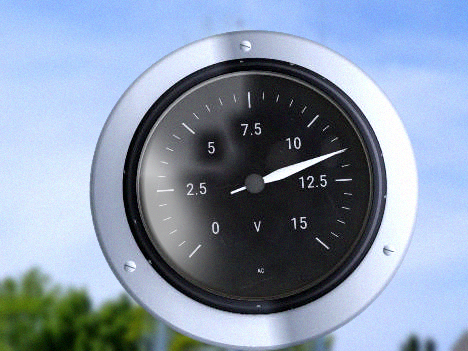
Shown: 11.5 V
